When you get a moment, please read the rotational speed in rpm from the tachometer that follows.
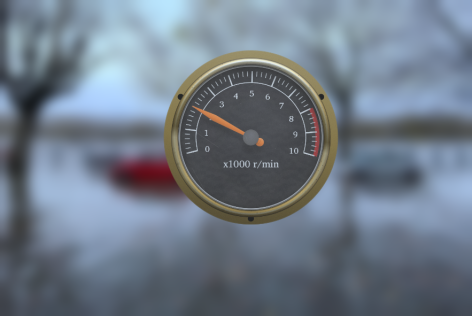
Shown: 2000 rpm
